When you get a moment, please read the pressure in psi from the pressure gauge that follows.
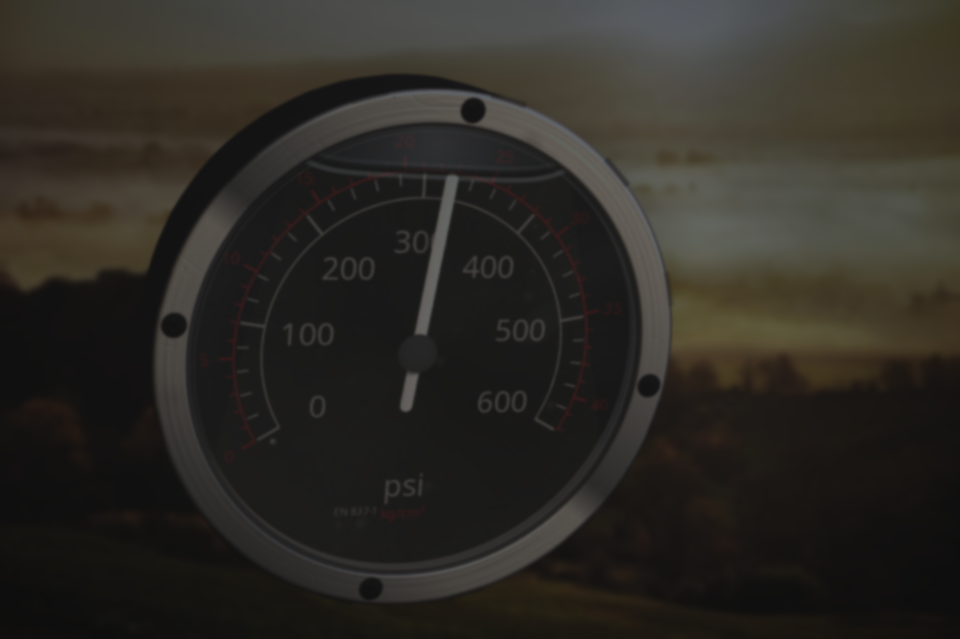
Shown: 320 psi
